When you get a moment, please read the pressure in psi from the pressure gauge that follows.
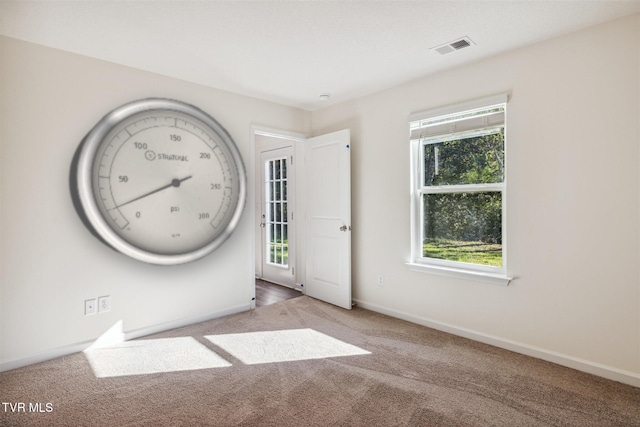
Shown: 20 psi
